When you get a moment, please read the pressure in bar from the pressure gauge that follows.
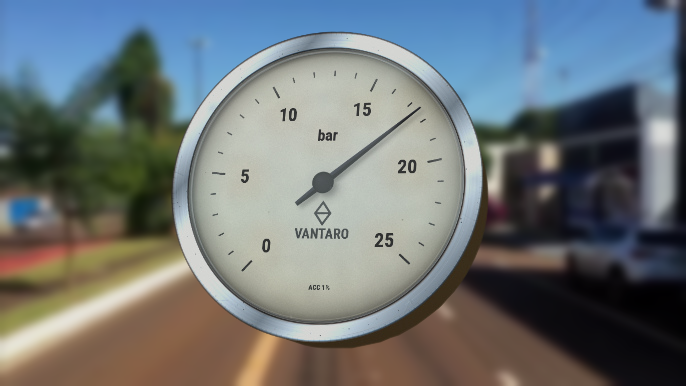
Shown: 17.5 bar
